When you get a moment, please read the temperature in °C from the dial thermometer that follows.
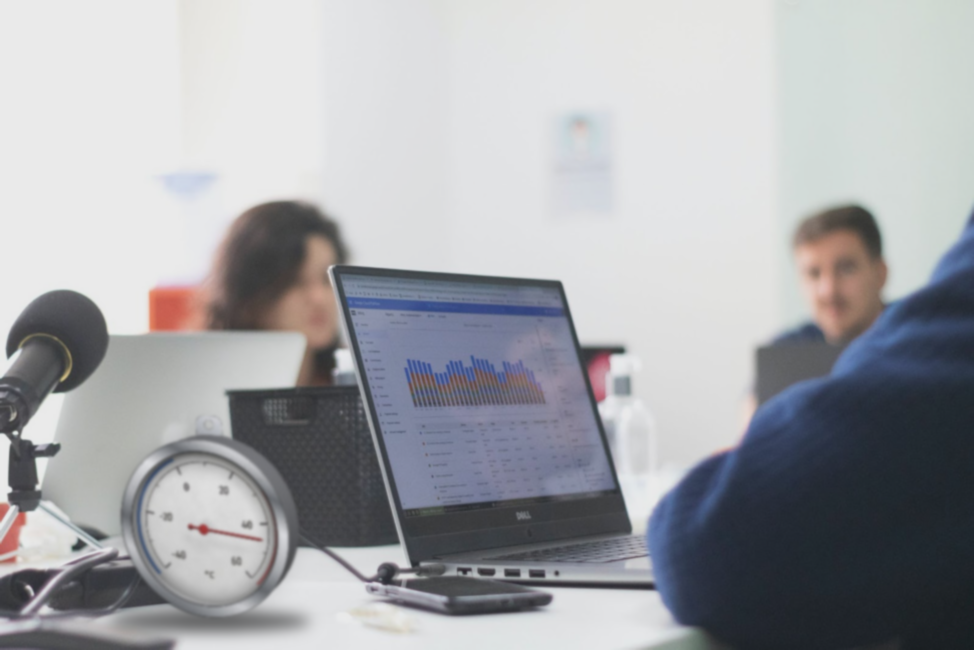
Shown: 45 °C
